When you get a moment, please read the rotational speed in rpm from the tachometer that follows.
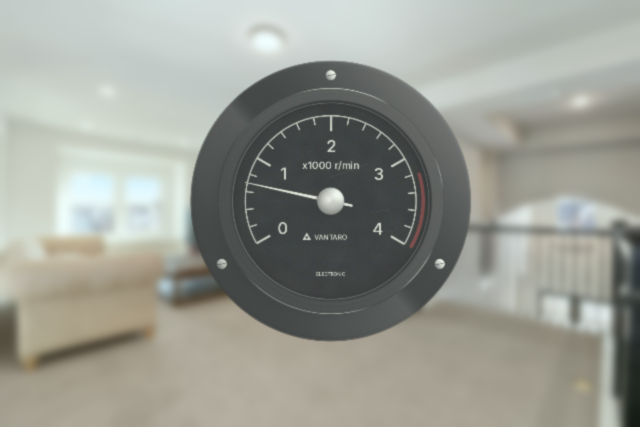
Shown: 700 rpm
